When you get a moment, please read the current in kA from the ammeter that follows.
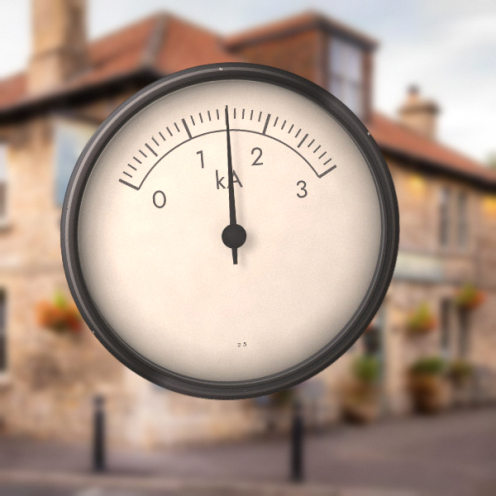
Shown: 1.5 kA
